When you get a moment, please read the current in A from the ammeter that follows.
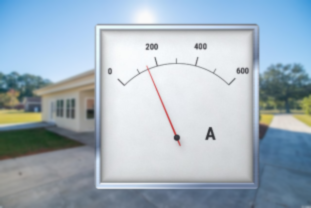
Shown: 150 A
